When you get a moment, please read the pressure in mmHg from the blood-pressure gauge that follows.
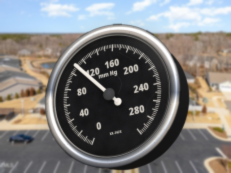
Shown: 110 mmHg
